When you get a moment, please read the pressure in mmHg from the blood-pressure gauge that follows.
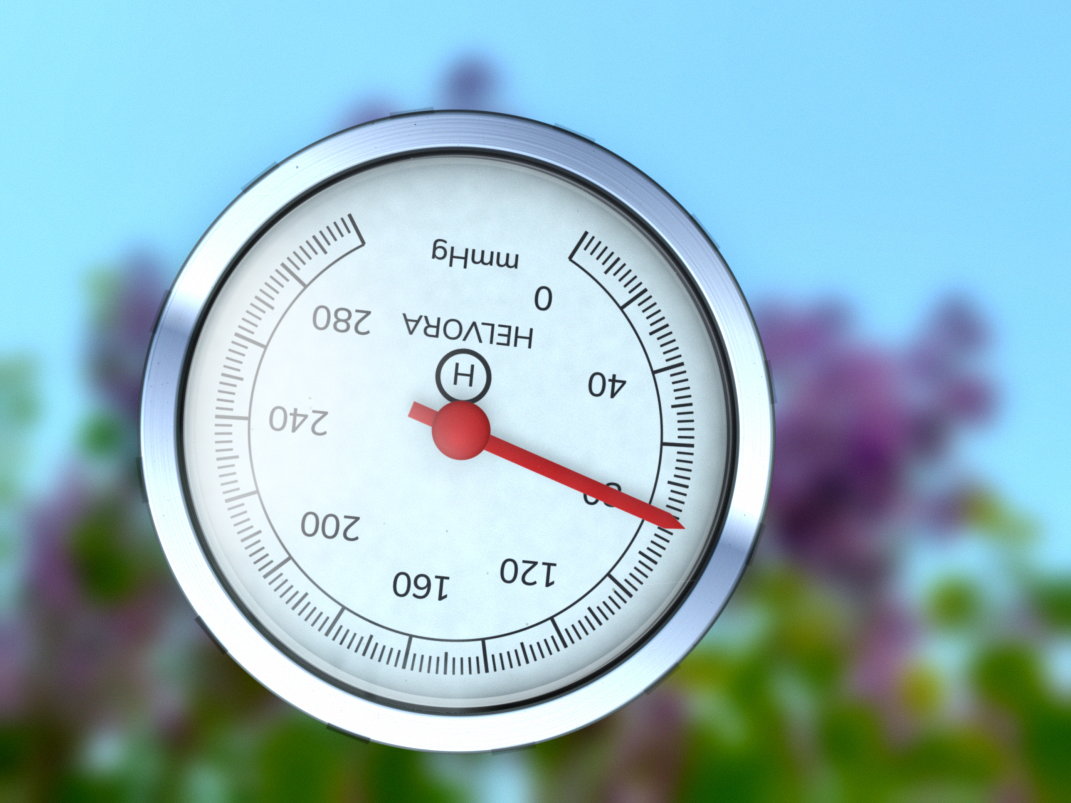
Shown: 80 mmHg
